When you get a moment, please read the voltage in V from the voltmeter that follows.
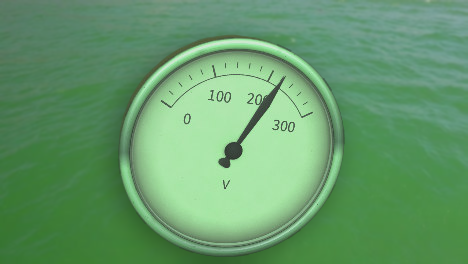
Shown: 220 V
